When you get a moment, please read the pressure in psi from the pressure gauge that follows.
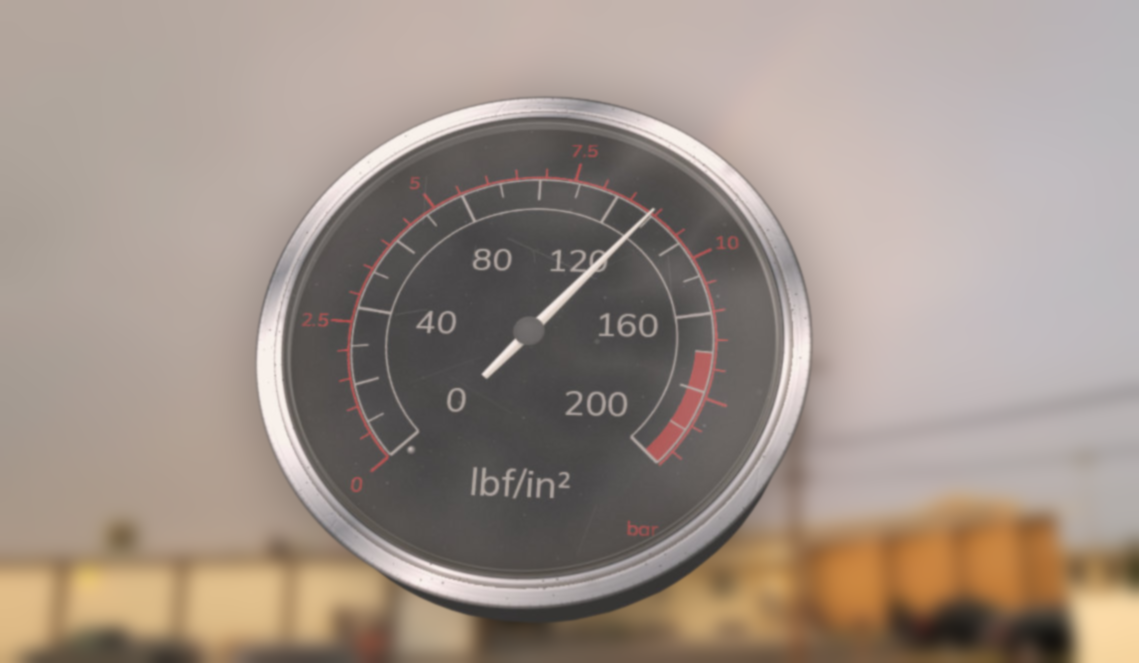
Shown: 130 psi
